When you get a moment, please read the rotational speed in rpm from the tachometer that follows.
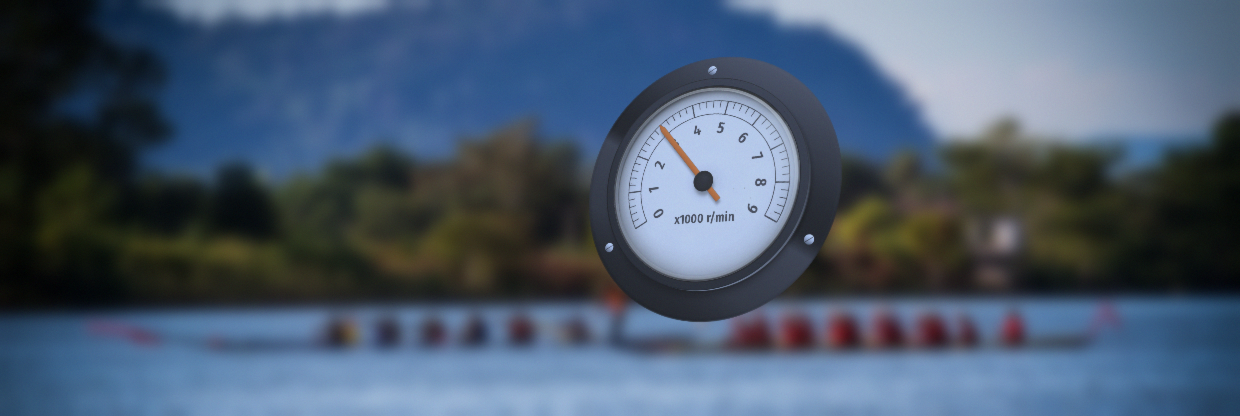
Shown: 3000 rpm
